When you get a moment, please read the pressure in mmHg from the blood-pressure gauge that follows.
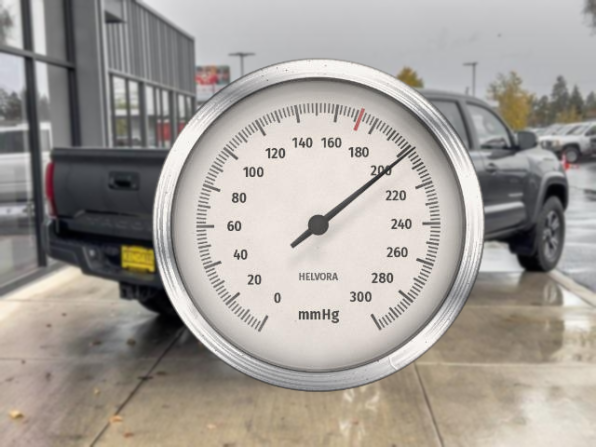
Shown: 202 mmHg
